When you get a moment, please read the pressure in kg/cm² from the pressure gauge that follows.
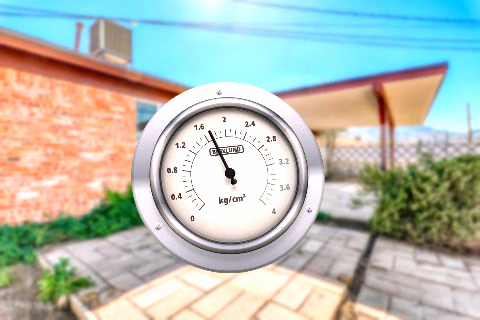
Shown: 1.7 kg/cm²
